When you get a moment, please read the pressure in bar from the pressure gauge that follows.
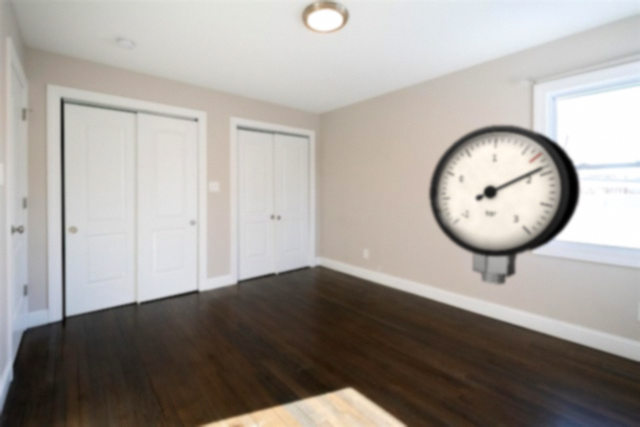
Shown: 1.9 bar
